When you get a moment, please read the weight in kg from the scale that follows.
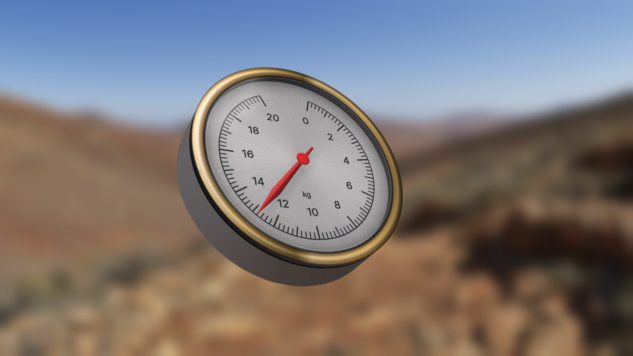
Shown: 12.8 kg
